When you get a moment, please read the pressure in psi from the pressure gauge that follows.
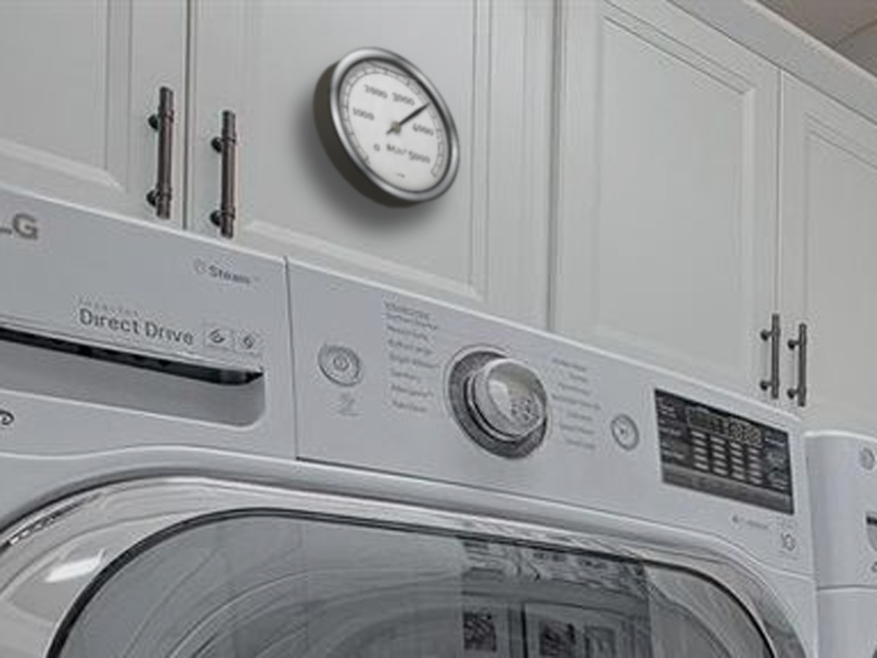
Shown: 3500 psi
